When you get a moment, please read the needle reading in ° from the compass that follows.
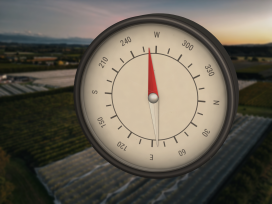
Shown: 262.5 °
